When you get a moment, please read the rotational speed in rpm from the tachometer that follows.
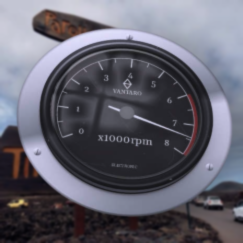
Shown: 7500 rpm
